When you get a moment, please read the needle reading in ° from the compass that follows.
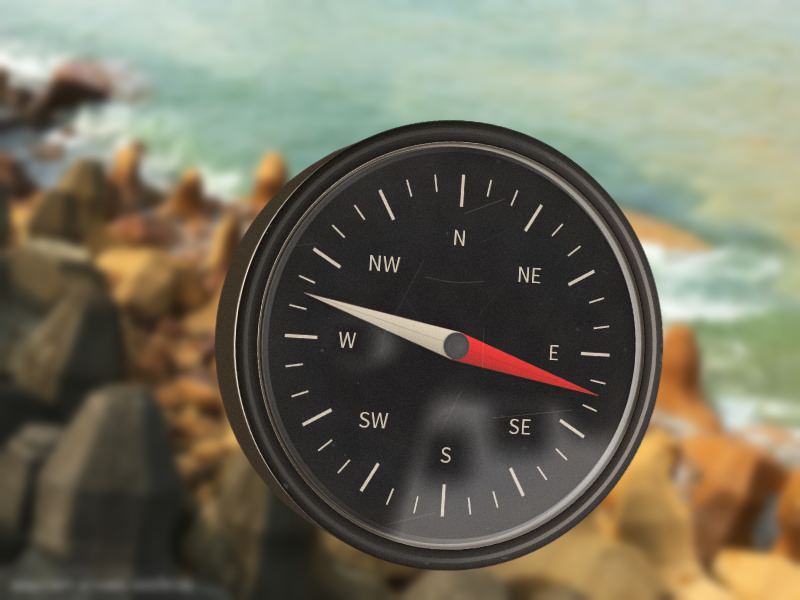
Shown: 105 °
